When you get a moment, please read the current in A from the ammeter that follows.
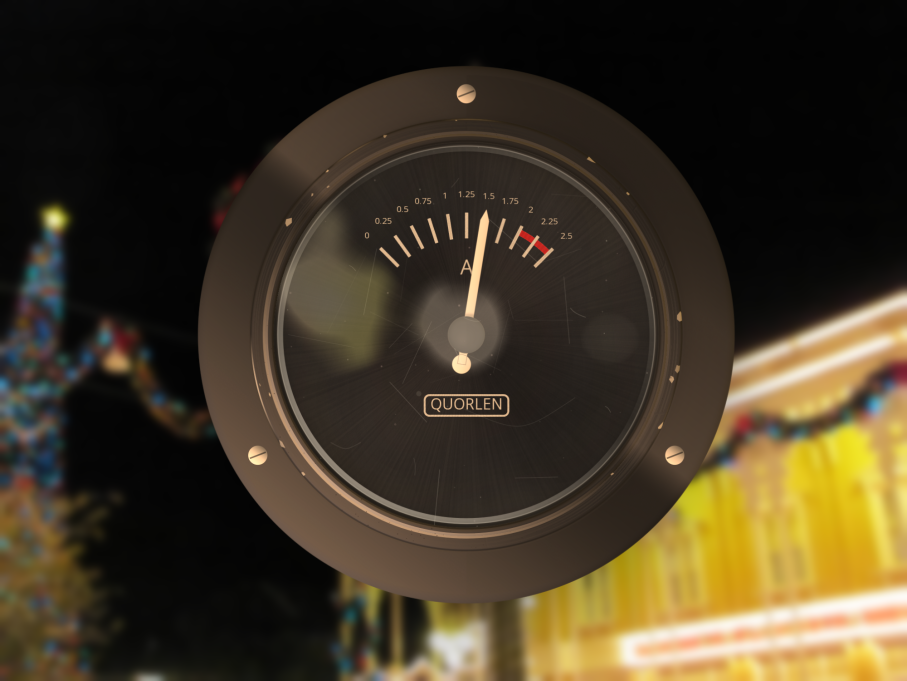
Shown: 1.5 A
